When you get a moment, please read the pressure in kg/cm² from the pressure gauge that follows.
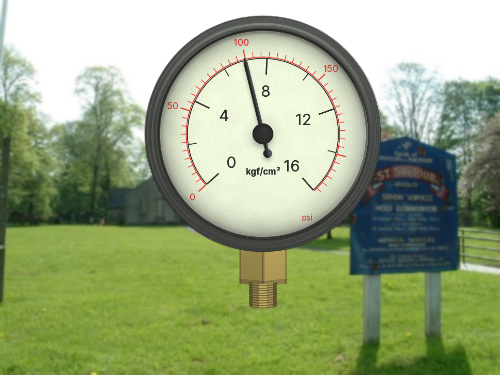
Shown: 7 kg/cm²
